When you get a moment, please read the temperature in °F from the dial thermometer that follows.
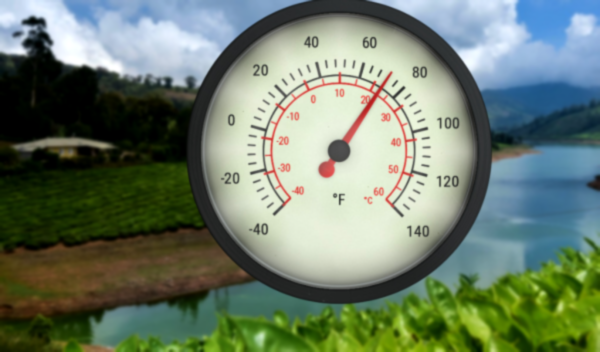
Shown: 72 °F
